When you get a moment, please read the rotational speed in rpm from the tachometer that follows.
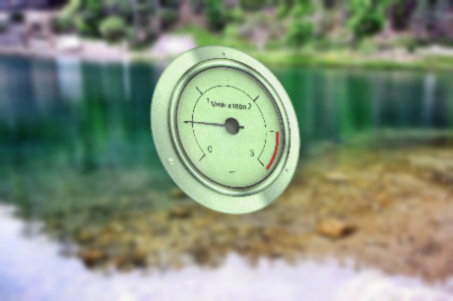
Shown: 500 rpm
